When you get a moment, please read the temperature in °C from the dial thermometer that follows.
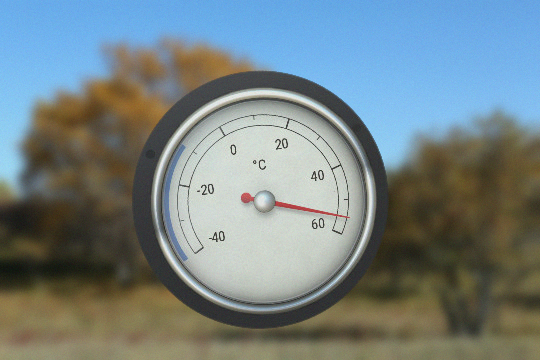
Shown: 55 °C
